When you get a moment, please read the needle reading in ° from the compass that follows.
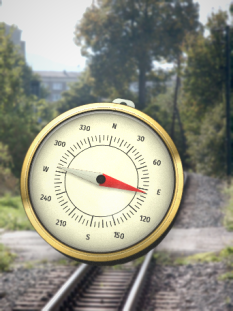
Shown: 95 °
